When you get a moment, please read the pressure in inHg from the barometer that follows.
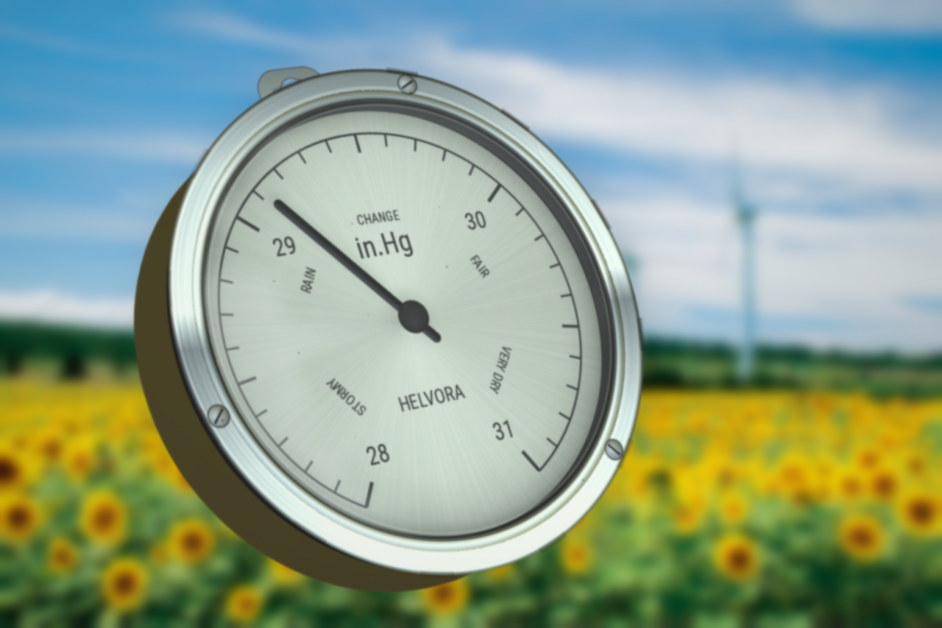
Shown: 29.1 inHg
